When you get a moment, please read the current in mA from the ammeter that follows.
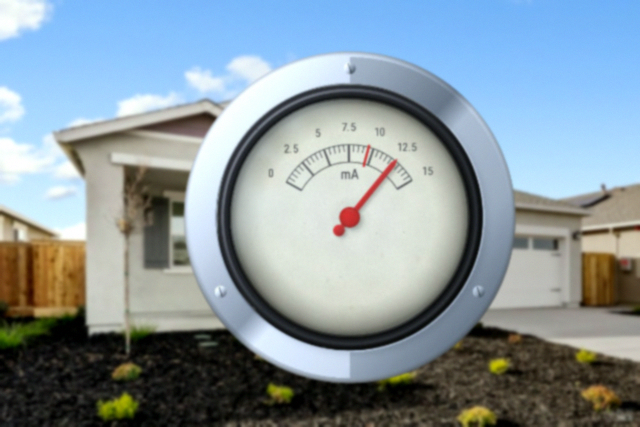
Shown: 12.5 mA
